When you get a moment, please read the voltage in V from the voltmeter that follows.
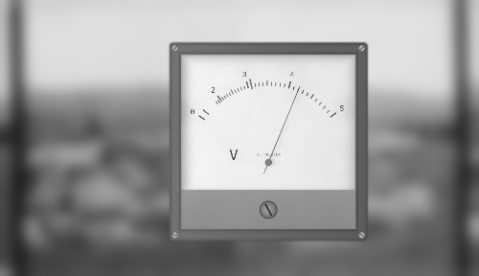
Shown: 4.2 V
